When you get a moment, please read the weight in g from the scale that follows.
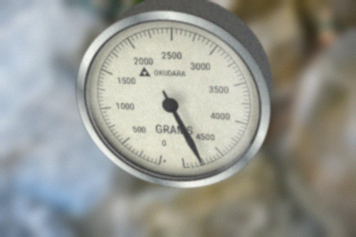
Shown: 4750 g
